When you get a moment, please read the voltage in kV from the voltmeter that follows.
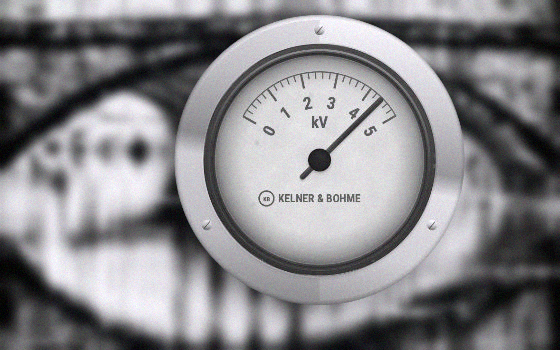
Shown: 4.4 kV
